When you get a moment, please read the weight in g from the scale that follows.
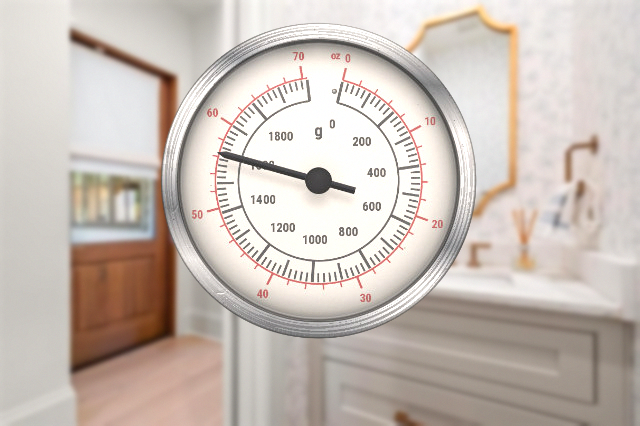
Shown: 1600 g
